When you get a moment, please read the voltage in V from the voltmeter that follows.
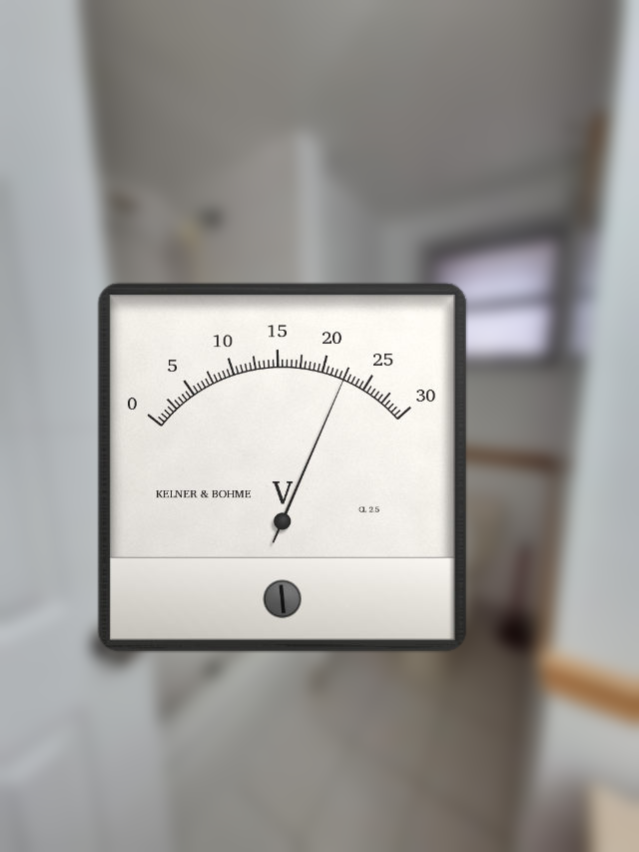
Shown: 22.5 V
